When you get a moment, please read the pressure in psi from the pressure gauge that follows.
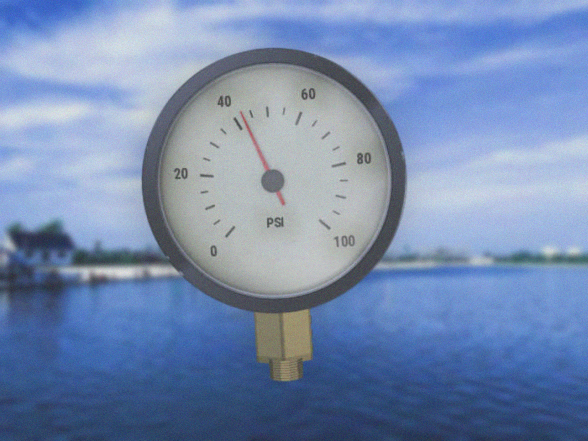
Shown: 42.5 psi
